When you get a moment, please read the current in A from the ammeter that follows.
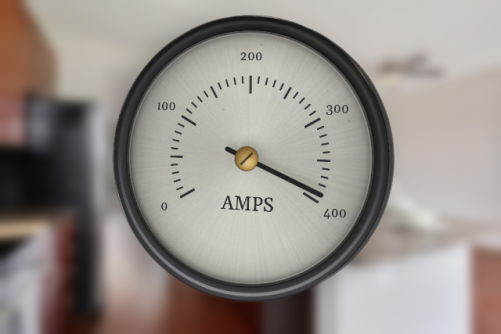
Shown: 390 A
